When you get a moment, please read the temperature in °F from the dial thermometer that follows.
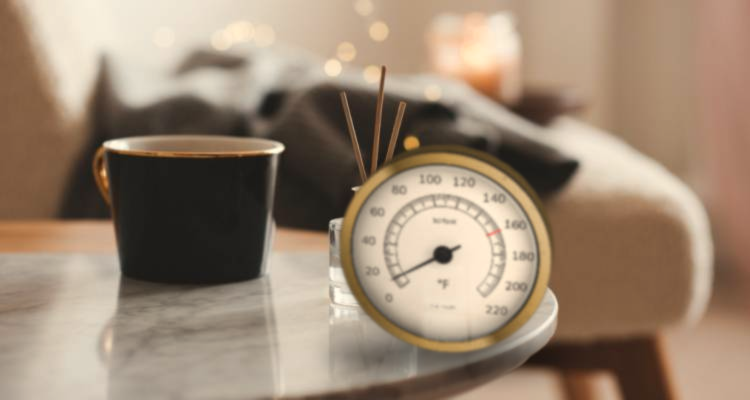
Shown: 10 °F
